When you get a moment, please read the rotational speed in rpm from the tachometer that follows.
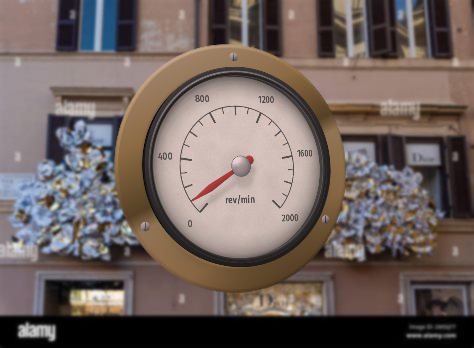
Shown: 100 rpm
